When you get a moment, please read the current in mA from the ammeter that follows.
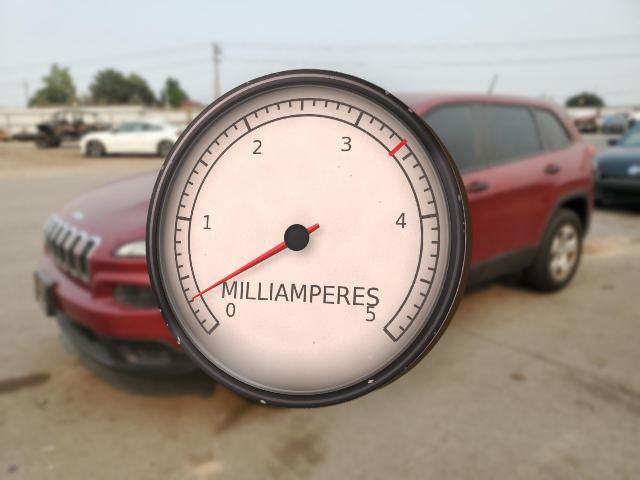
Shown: 0.3 mA
